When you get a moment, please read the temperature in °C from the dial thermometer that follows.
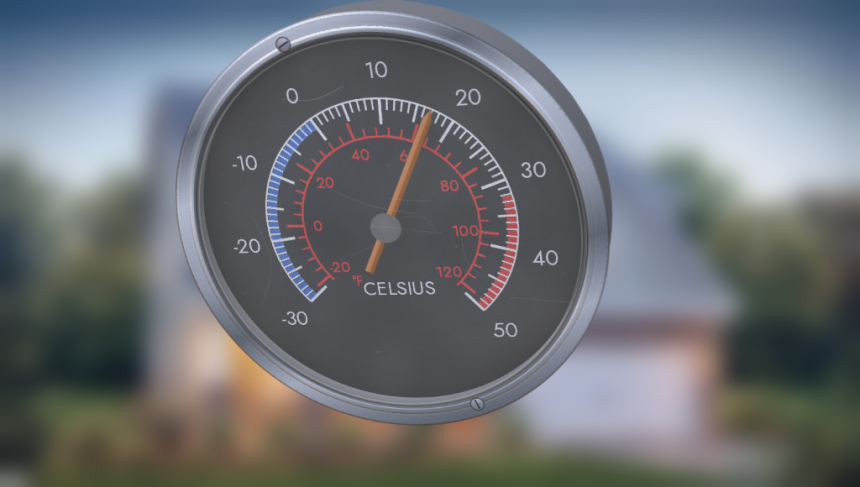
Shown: 17 °C
